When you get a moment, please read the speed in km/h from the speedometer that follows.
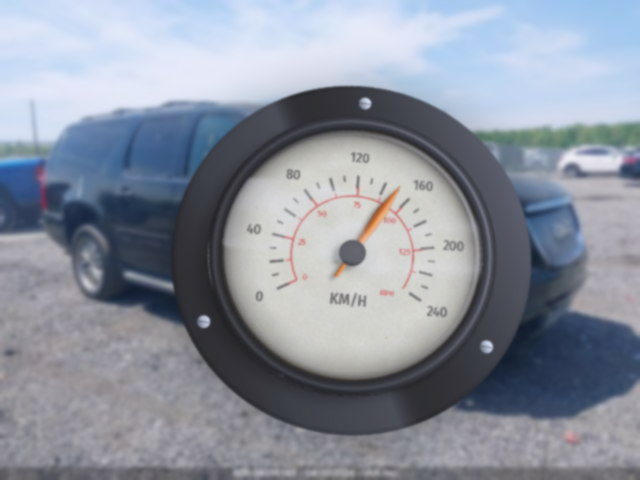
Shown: 150 km/h
